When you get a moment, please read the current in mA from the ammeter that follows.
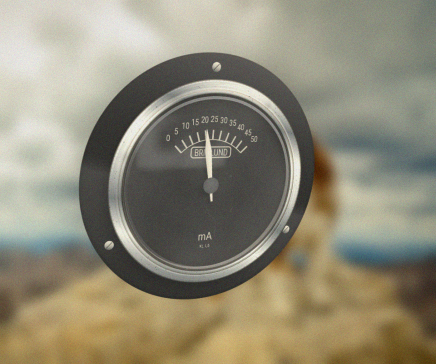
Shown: 20 mA
